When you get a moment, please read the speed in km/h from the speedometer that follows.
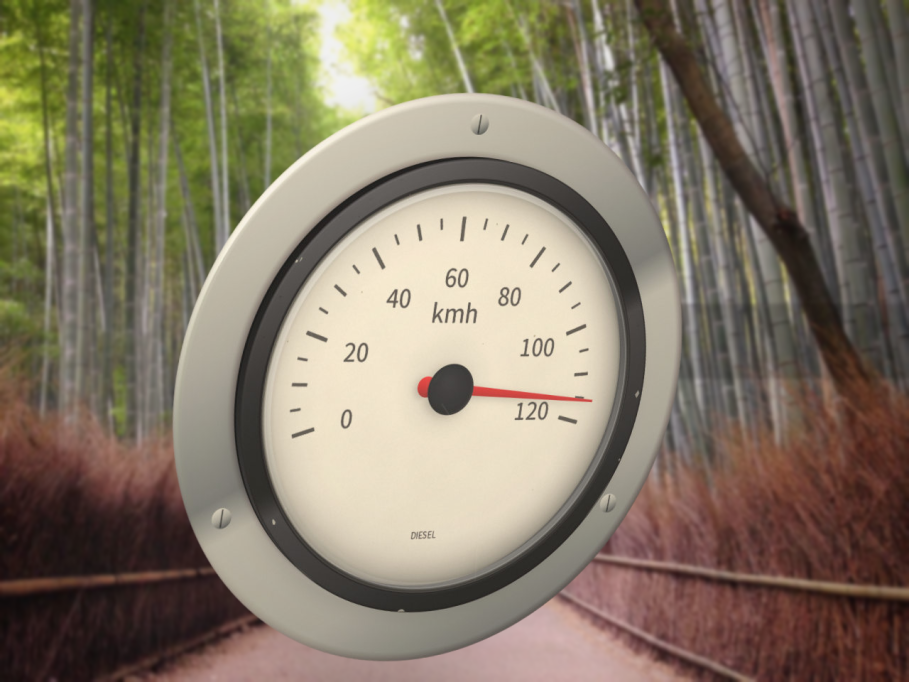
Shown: 115 km/h
